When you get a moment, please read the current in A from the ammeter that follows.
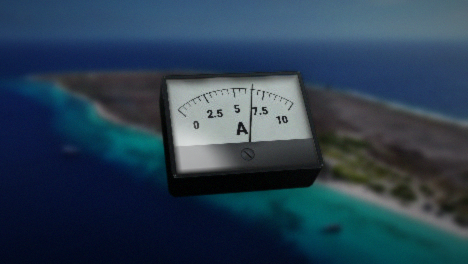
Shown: 6.5 A
